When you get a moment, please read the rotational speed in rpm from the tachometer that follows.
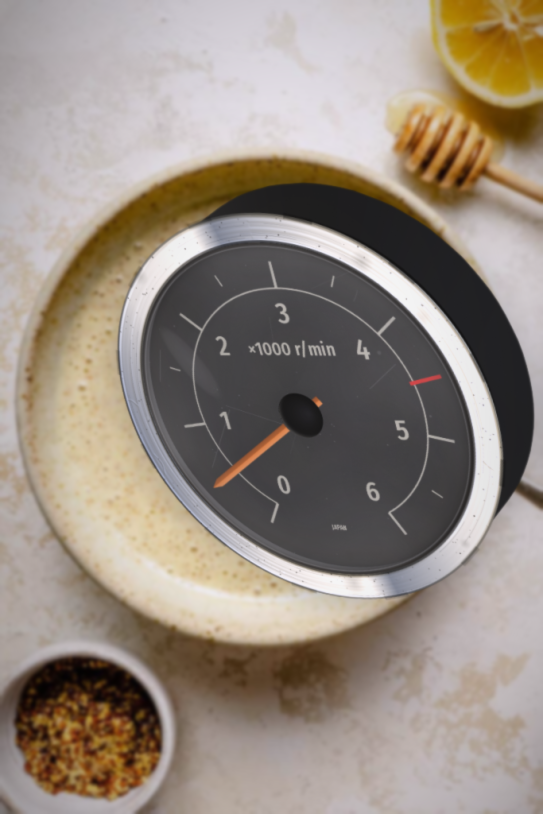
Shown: 500 rpm
